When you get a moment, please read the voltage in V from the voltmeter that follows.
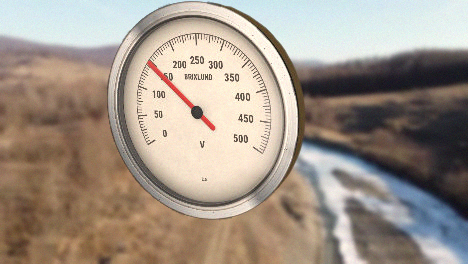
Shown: 150 V
